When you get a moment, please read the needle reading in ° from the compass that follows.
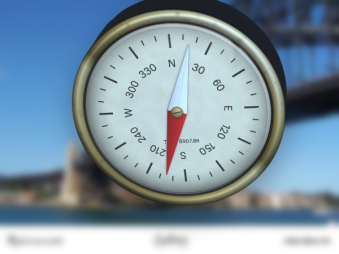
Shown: 195 °
